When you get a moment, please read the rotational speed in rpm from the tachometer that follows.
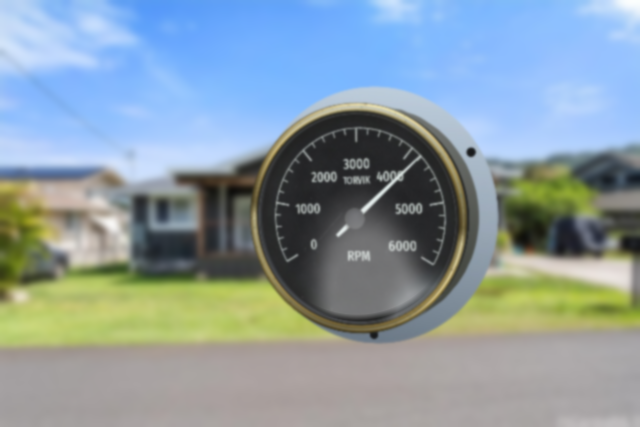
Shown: 4200 rpm
